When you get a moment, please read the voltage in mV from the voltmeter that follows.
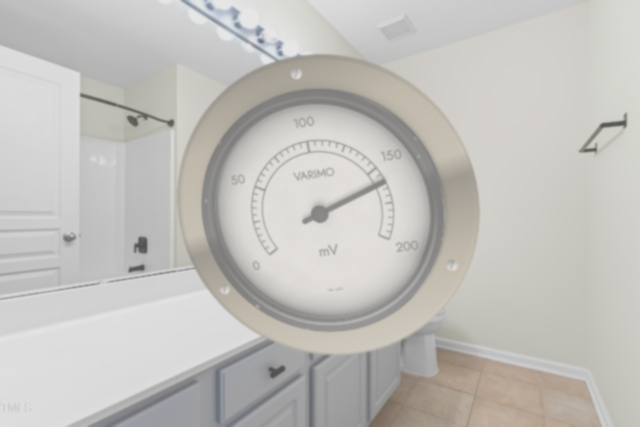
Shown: 160 mV
